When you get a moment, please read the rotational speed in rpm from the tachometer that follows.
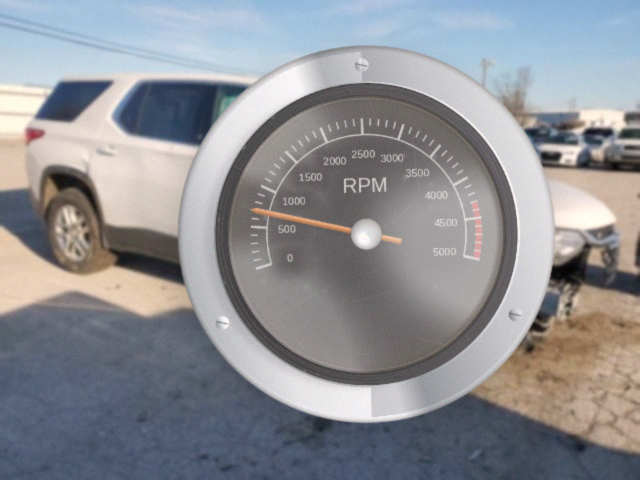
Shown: 700 rpm
